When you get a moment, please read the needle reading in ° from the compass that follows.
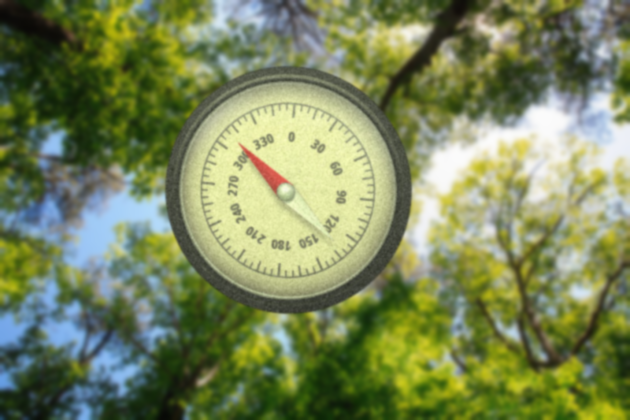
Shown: 310 °
